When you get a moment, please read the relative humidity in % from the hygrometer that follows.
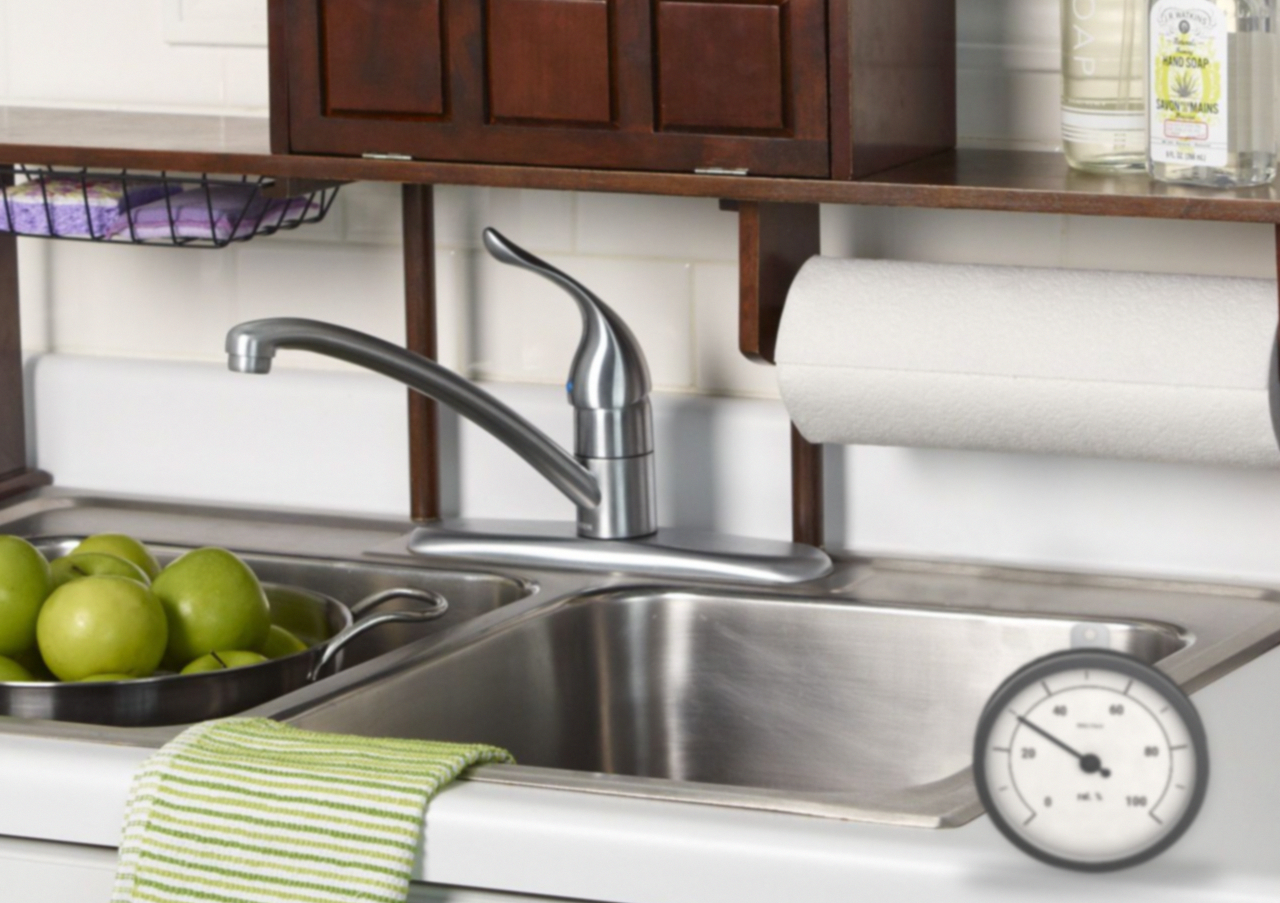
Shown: 30 %
